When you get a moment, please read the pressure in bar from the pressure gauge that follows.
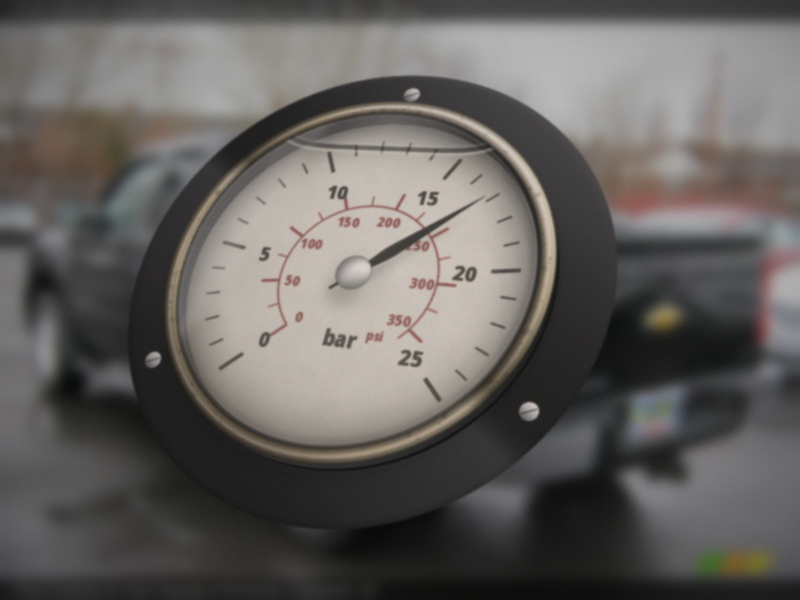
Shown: 17 bar
